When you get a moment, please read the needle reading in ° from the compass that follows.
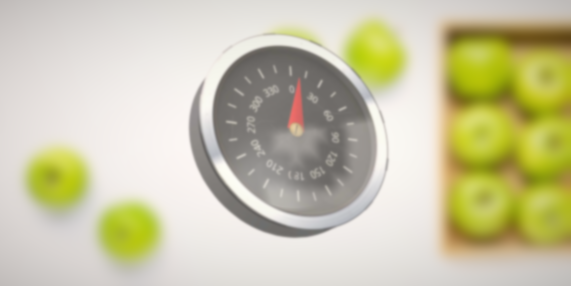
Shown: 7.5 °
